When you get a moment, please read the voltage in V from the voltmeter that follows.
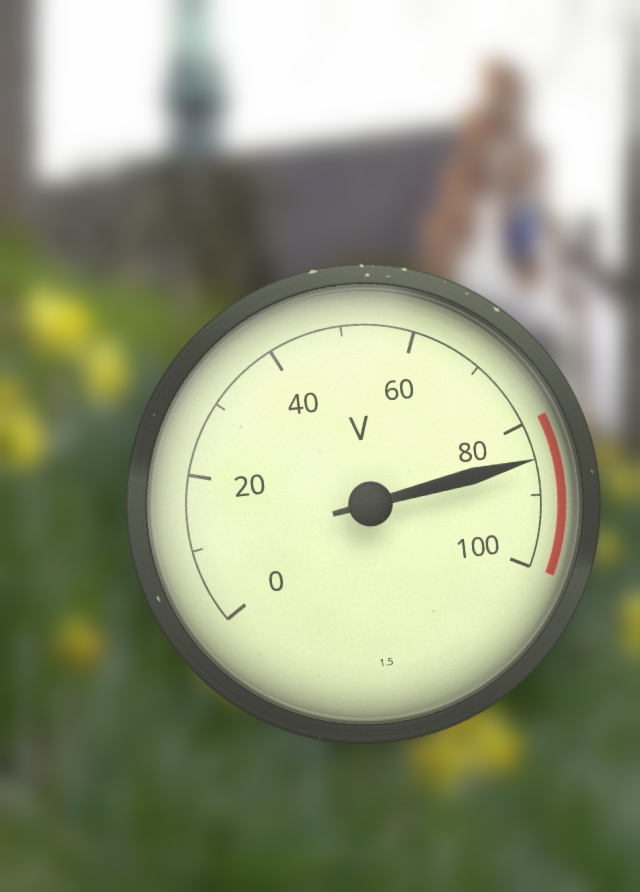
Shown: 85 V
